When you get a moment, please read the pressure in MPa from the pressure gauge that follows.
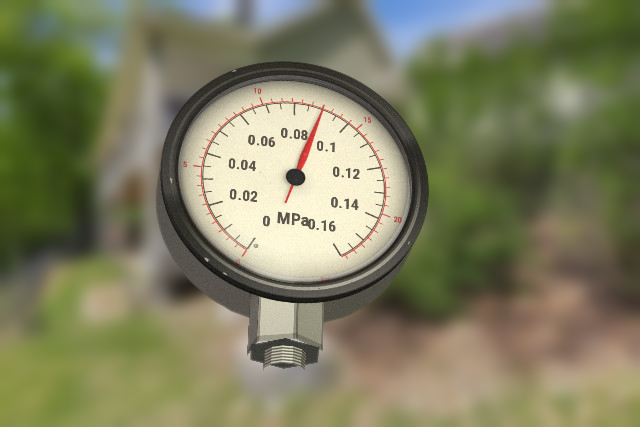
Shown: 0.09 MPa
